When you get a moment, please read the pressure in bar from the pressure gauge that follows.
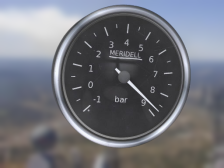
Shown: 8.75 bar
